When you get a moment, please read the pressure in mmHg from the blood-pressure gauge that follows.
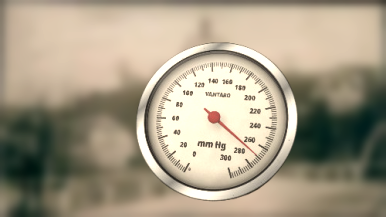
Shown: 270 mmHg
